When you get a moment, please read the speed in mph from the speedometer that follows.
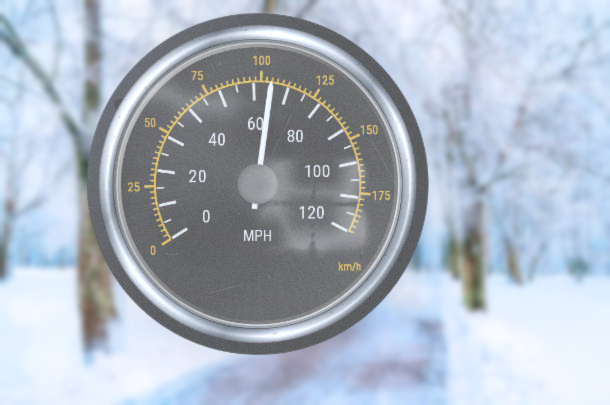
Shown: 65 mph
